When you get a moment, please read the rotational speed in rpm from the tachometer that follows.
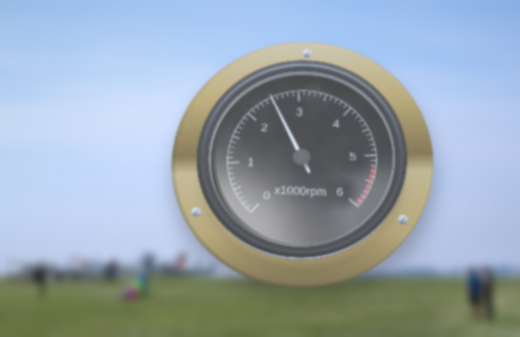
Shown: 2500 rpm
